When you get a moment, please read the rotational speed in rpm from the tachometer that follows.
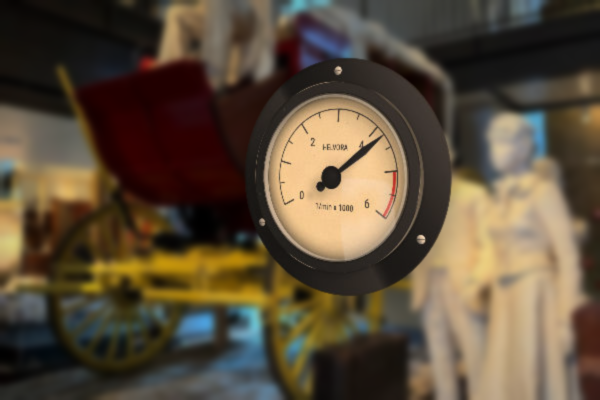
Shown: 4250 rpm
